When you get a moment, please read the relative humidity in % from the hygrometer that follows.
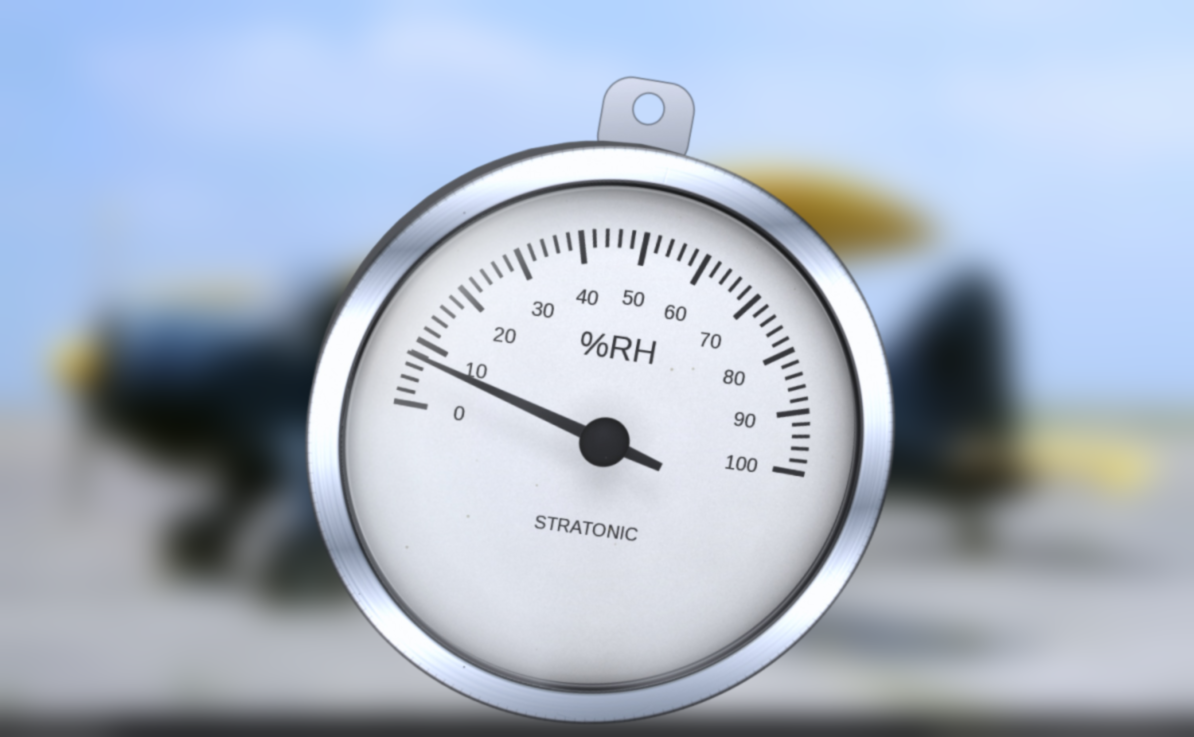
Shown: 8 %
